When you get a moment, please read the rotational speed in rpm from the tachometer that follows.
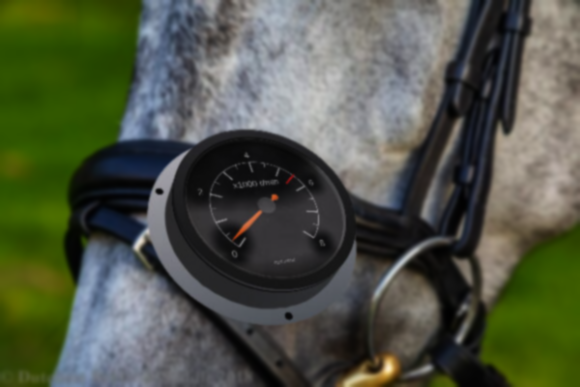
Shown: 250 rpm
